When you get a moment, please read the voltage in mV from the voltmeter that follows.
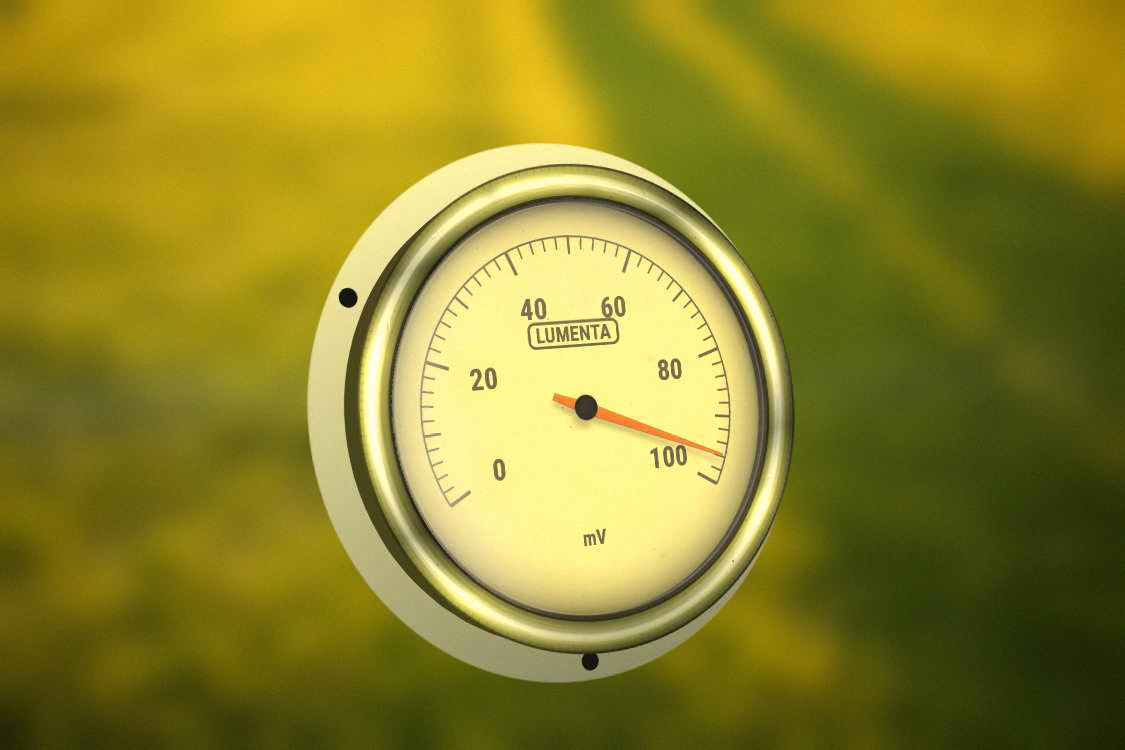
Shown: 96 mV
